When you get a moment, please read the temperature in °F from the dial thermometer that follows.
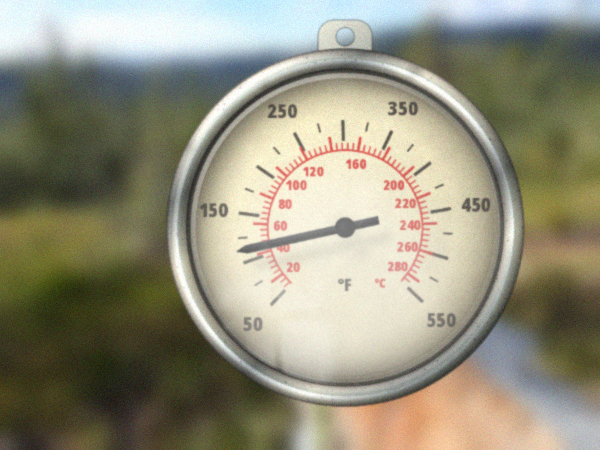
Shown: 112.5 °F
